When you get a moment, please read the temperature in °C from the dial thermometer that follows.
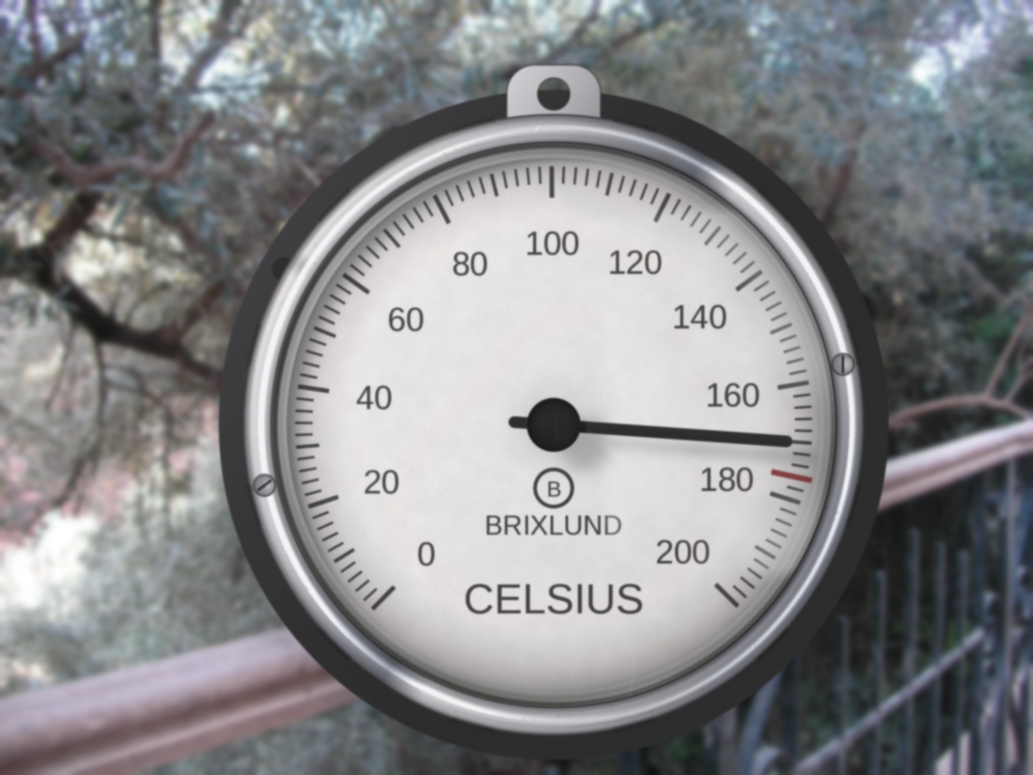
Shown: 170 °C
